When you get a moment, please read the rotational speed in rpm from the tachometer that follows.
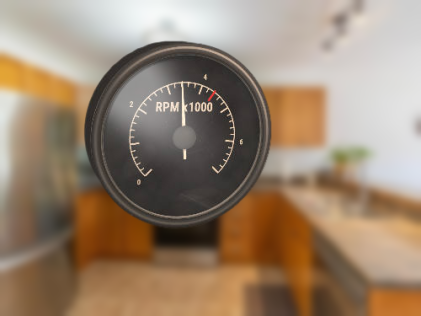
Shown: 3400 rpm
